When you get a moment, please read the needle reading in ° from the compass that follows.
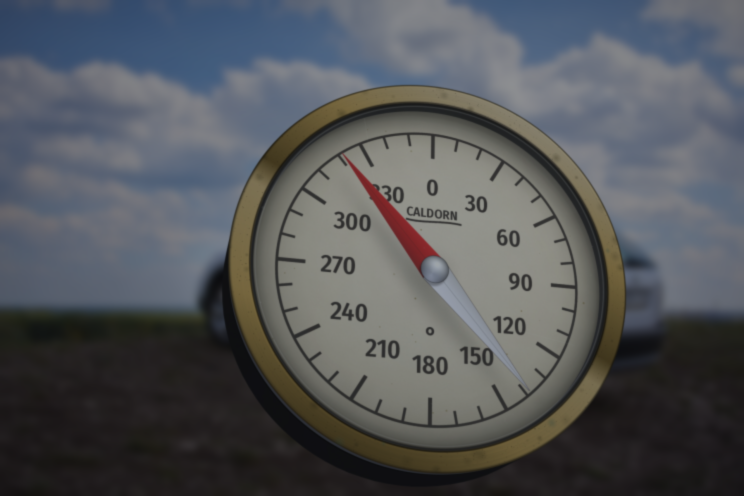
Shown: 320 °
